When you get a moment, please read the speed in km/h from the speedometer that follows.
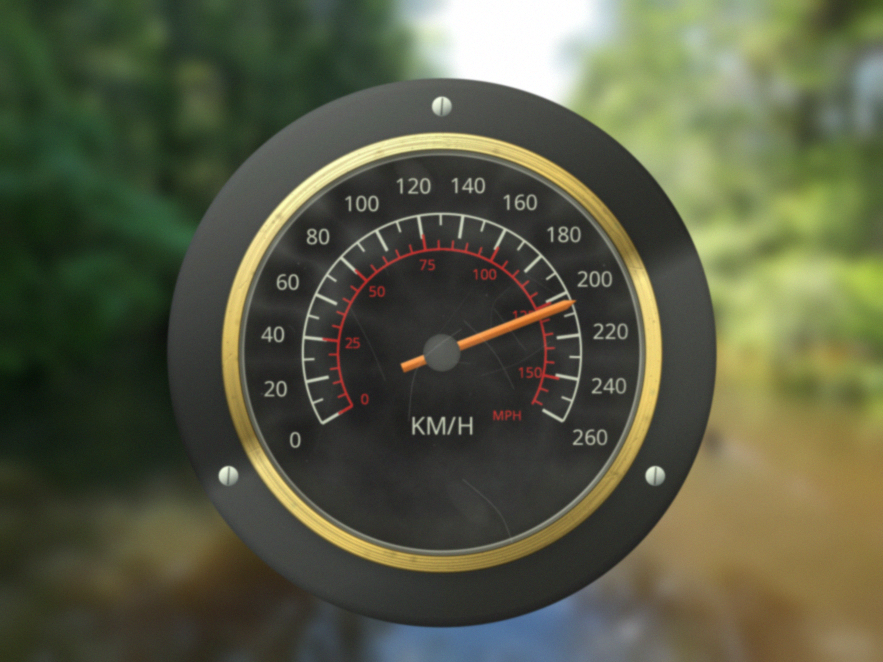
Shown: 205 km/h
